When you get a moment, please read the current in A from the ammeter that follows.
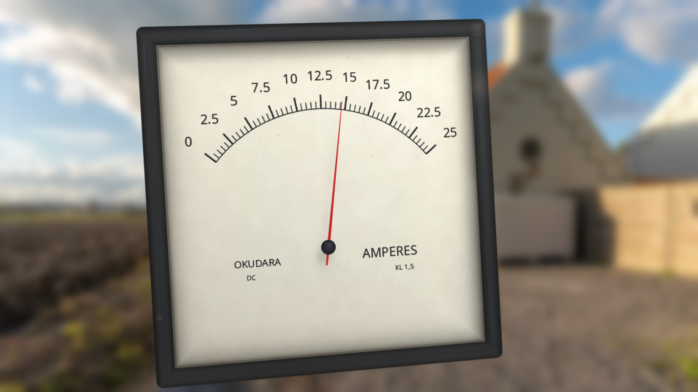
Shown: 14.5 A
